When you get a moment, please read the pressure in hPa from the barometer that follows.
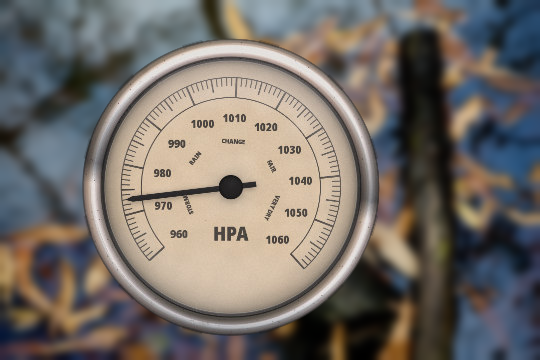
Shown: 973 hPa
